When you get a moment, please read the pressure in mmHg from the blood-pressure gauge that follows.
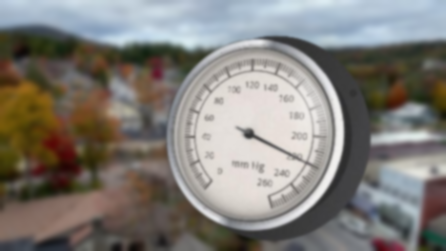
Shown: 220 mmHg
